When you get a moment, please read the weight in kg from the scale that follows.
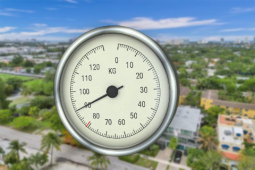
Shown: 90 kg
